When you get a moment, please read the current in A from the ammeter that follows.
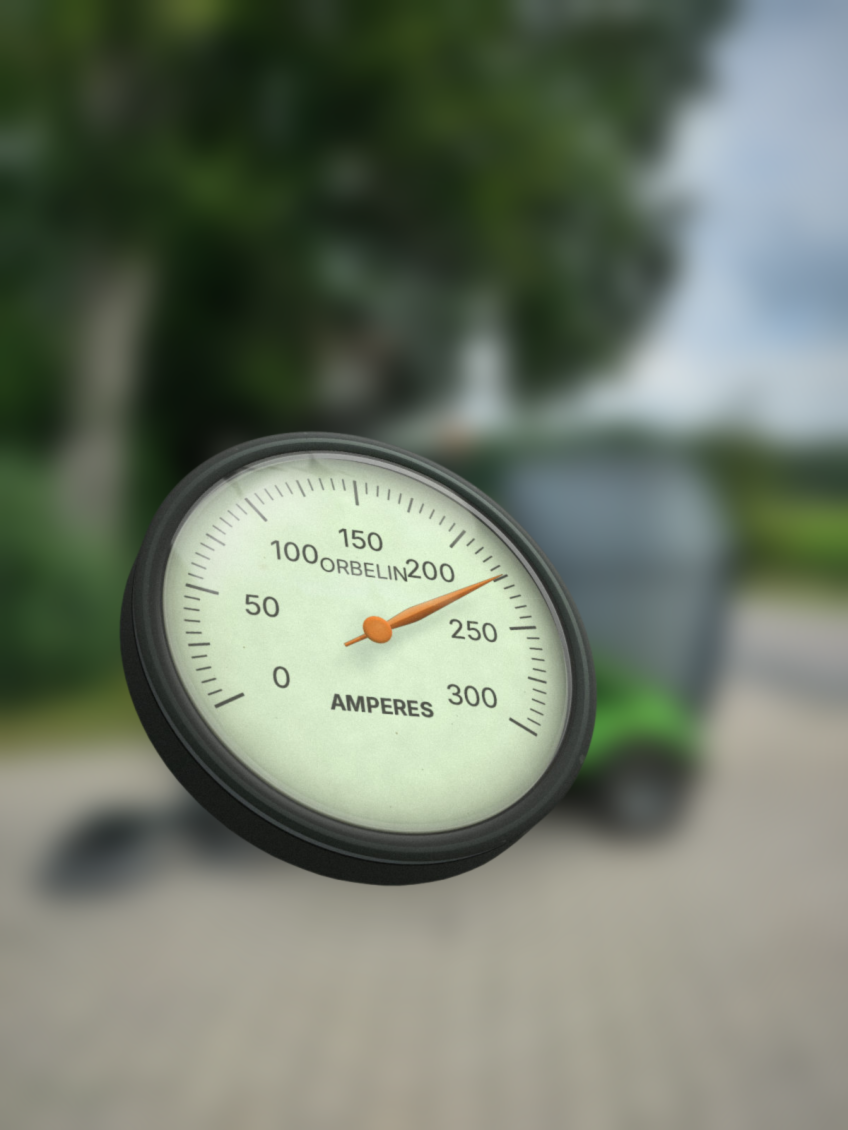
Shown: 225 A
